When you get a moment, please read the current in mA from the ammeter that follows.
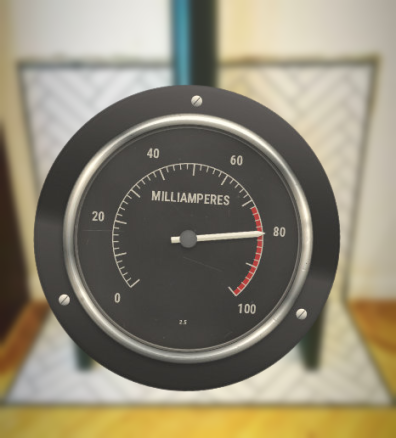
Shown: 80 mA
